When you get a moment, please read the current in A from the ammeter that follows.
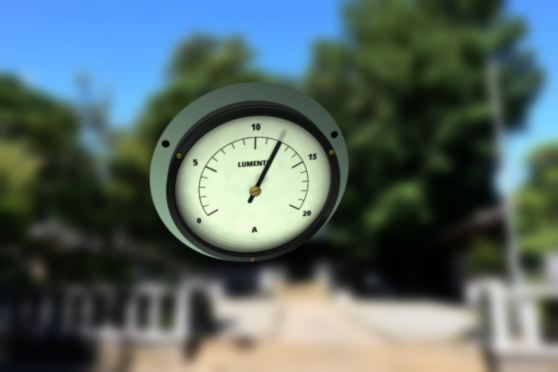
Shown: 12 A
